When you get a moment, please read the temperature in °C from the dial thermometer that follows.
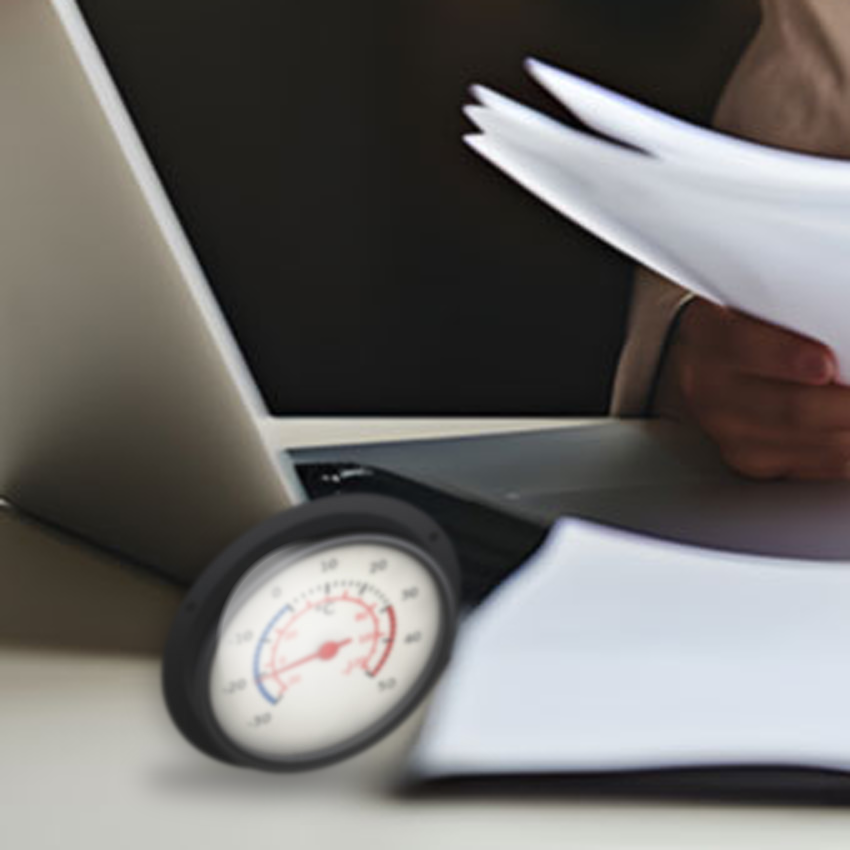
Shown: -20 °C
